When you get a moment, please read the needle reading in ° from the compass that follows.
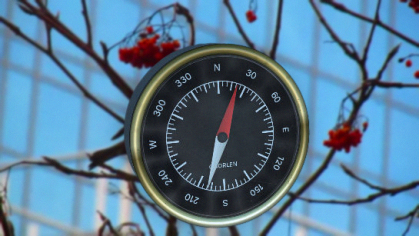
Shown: 20 °
